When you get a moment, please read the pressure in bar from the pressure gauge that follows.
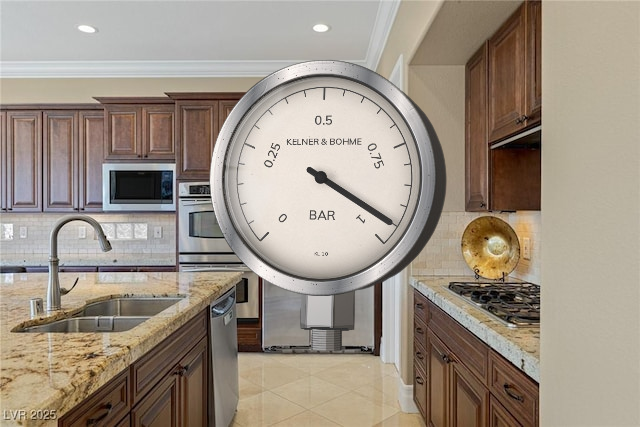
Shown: 0.95 bar
